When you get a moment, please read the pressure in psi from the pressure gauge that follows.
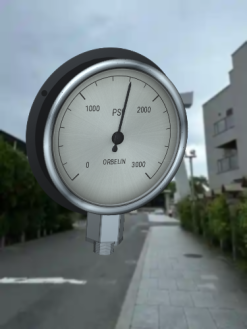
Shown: 1600 psi
